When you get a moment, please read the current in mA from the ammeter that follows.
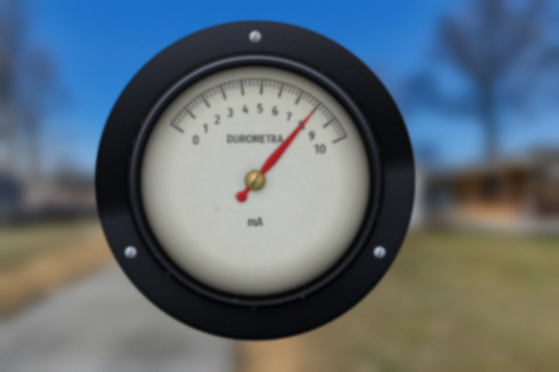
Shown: 8 mA
